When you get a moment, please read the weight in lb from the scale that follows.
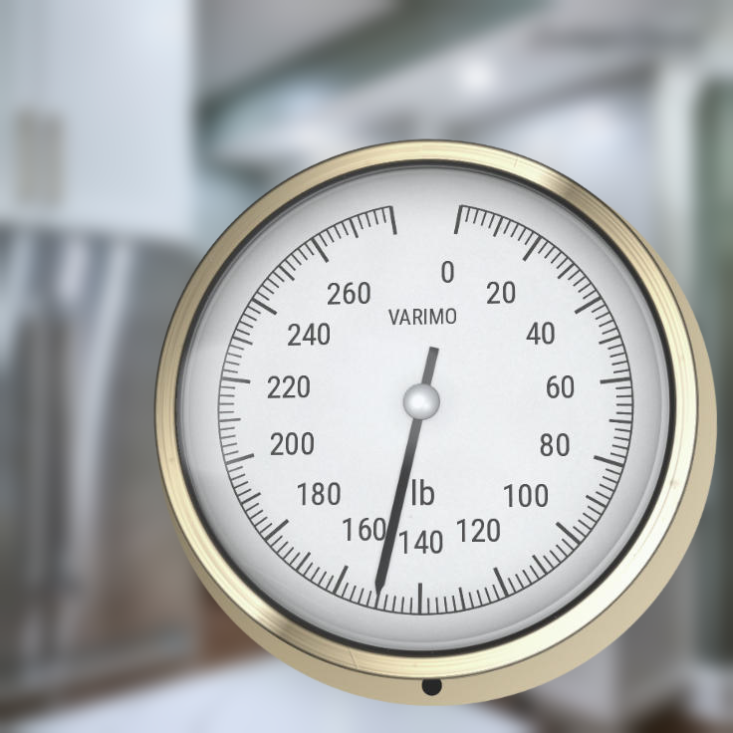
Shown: 150 lb
